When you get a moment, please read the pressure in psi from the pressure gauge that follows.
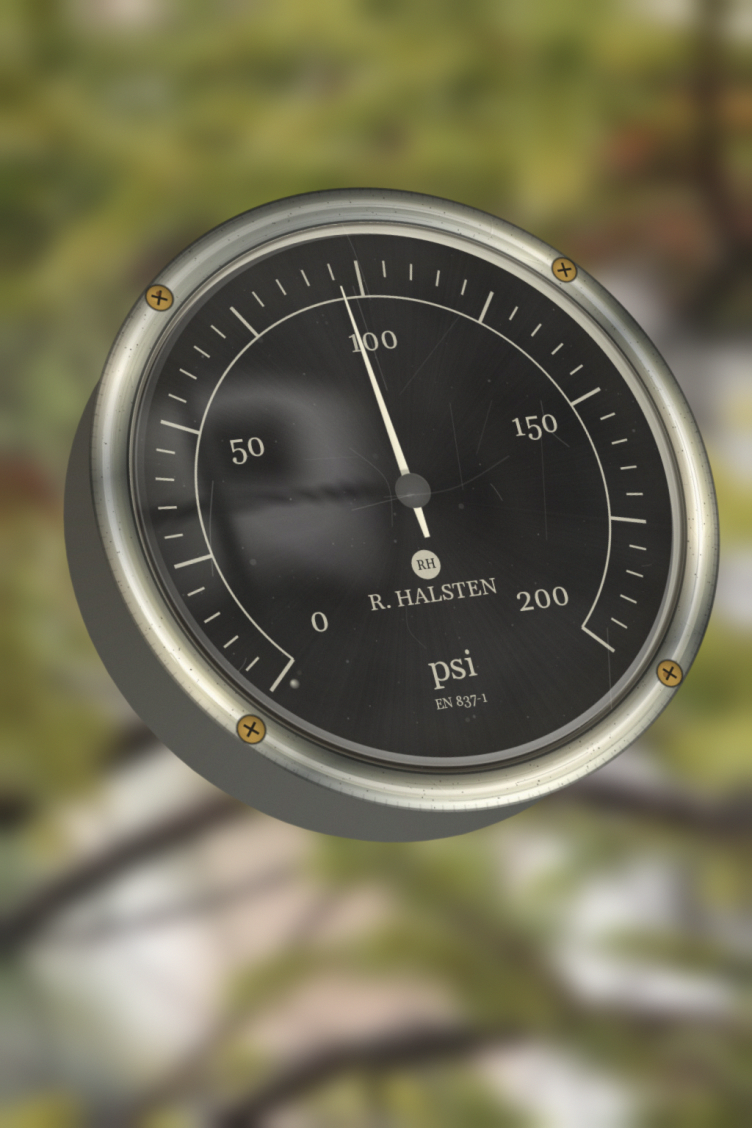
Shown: 95 psi
